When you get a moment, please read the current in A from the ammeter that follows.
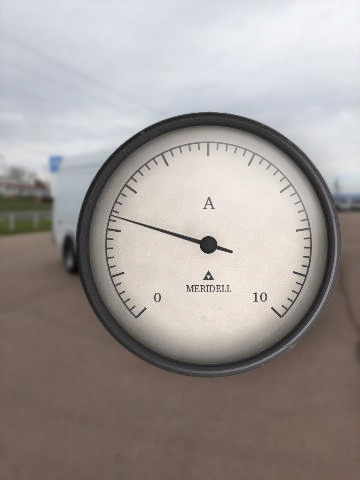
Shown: 2.3 A
